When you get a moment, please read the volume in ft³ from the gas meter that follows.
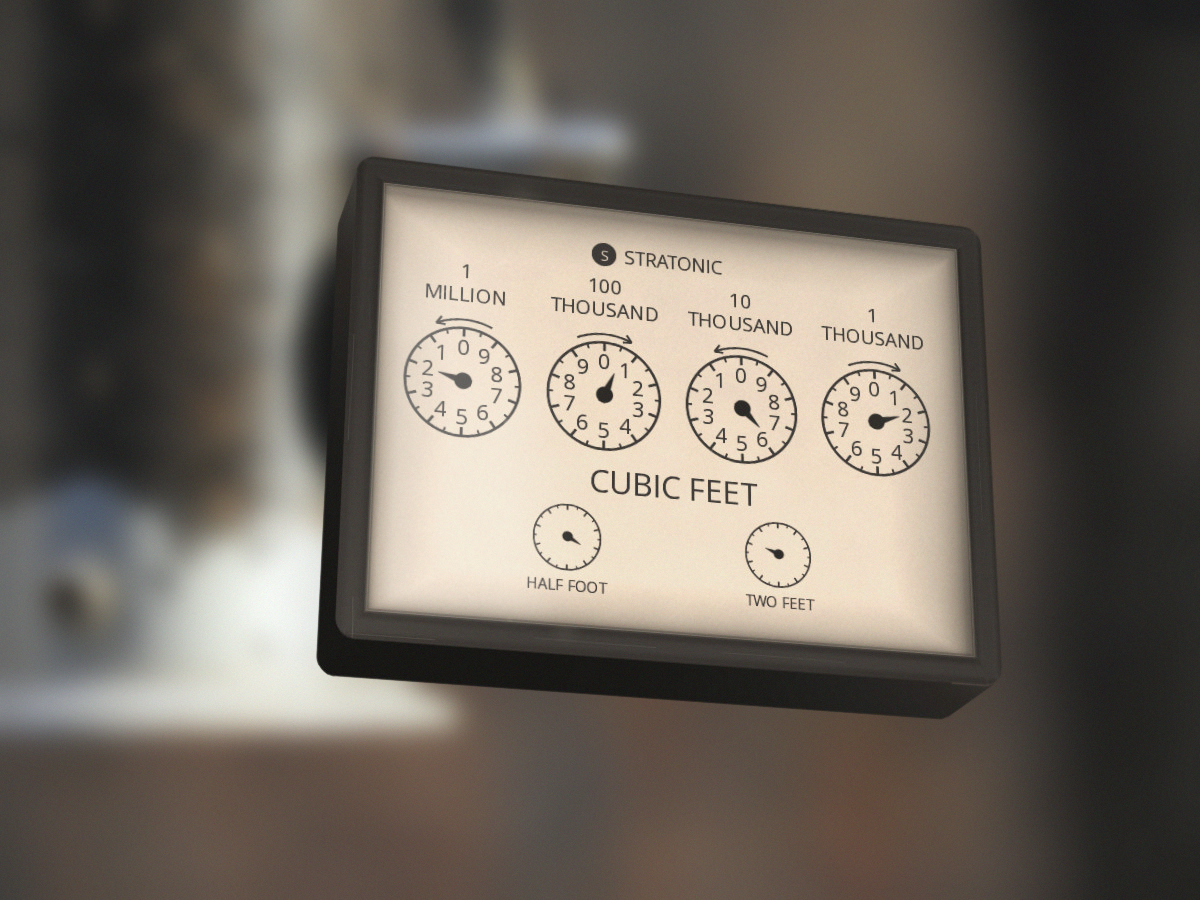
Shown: 206200 ft³
